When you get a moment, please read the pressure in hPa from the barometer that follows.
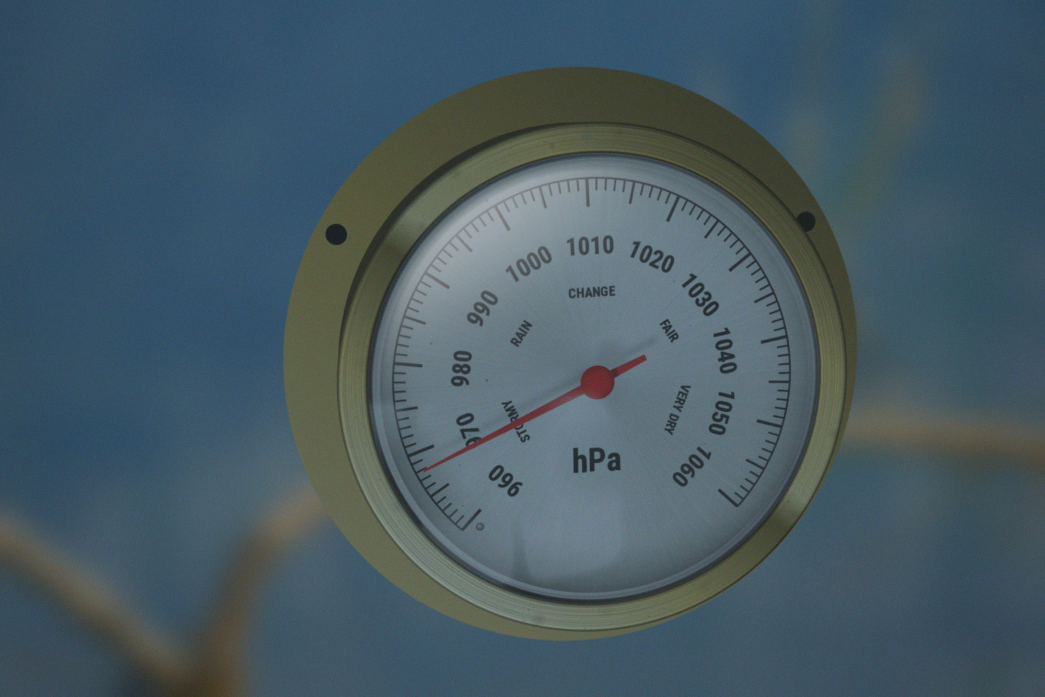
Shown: 968 hPa
